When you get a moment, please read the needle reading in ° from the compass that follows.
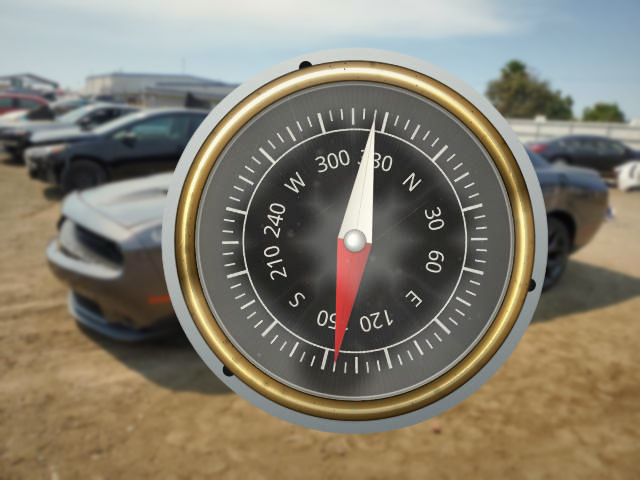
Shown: 145 °
